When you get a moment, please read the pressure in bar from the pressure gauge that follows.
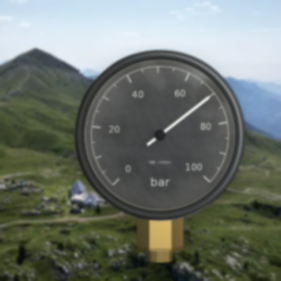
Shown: 70 bar
